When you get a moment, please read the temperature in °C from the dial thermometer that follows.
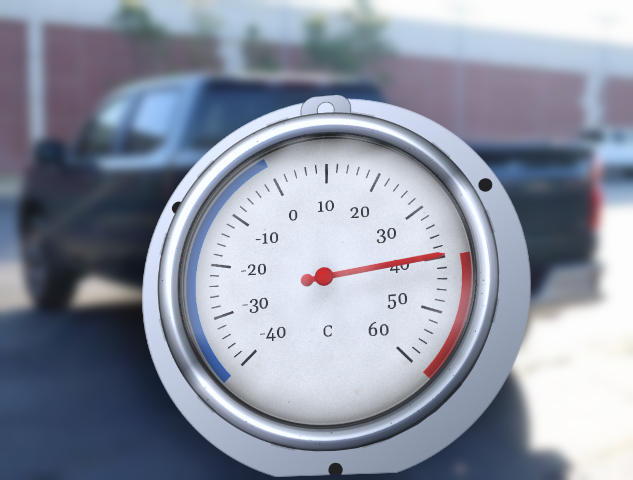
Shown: 40 °C
